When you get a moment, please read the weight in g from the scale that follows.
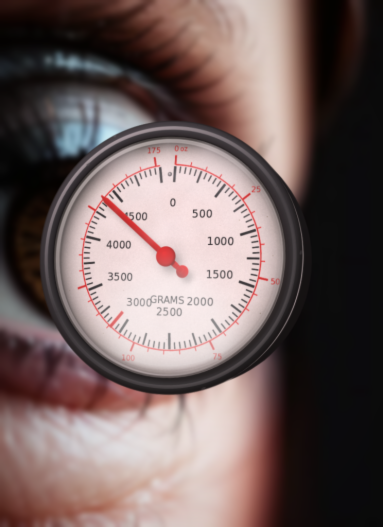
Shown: 4400 g
